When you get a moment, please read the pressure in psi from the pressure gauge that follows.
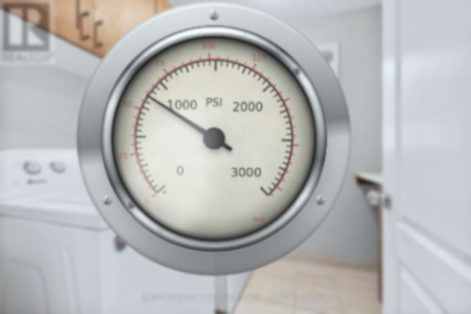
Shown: 850 psi
